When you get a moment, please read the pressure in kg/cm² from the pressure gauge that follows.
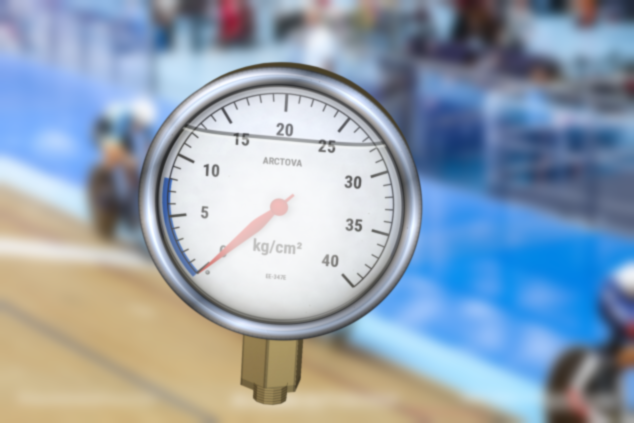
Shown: 0 kg/cm²
